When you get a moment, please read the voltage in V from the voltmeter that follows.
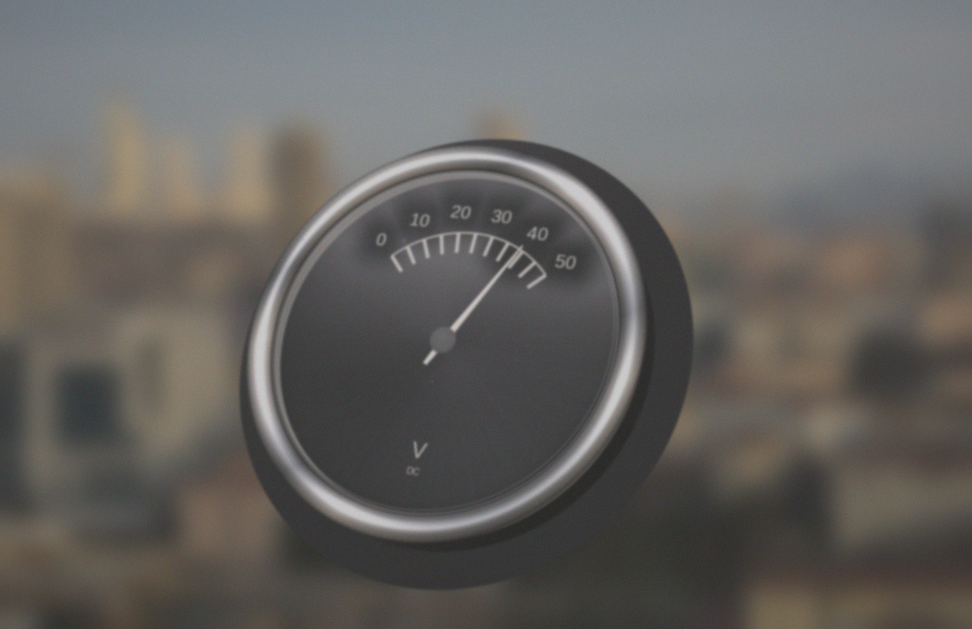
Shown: 40 V
